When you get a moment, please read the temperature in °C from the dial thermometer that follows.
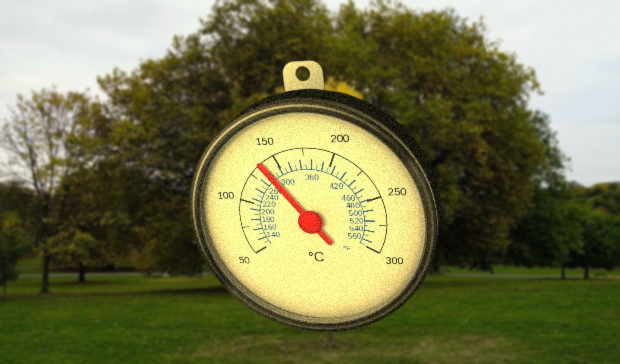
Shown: 137.5 °C
